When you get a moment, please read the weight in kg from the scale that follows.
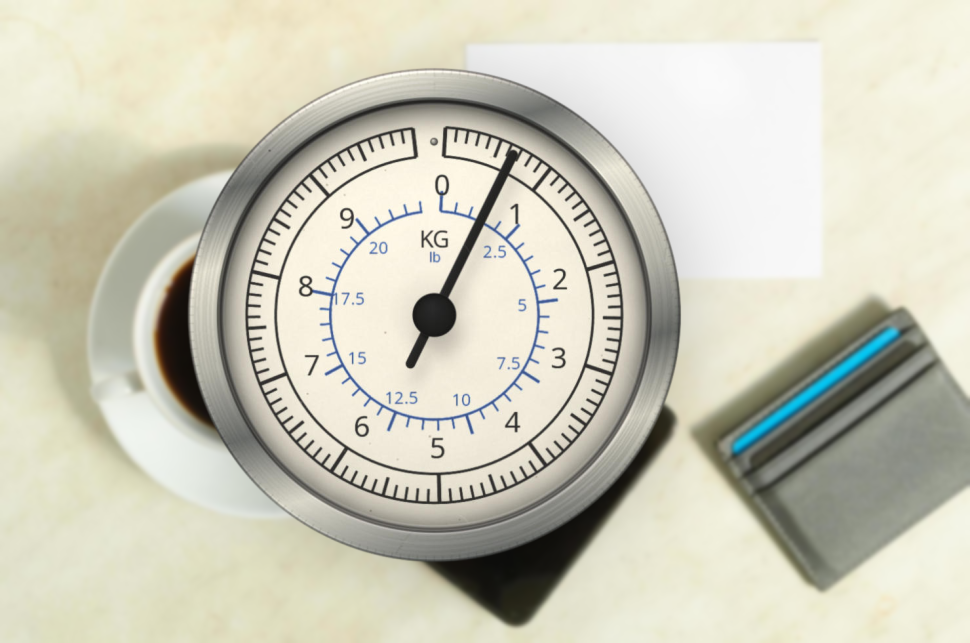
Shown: 0.65 kg
